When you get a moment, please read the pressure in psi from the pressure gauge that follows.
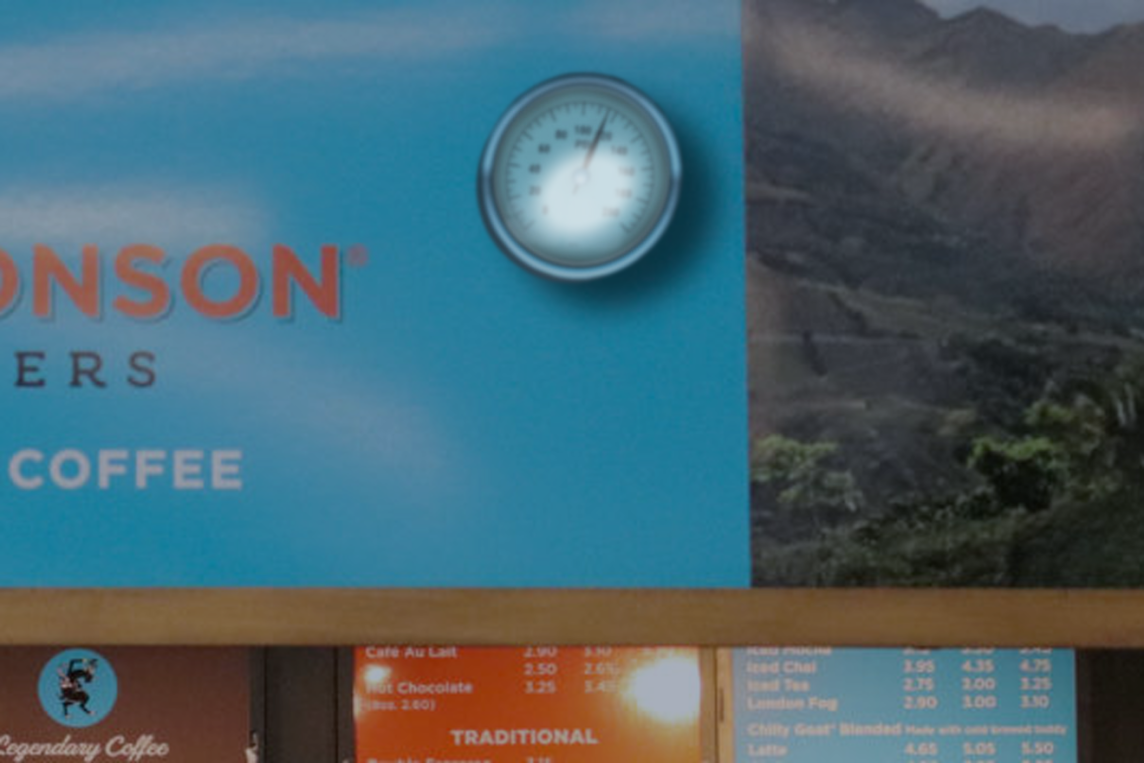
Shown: 115 psi
